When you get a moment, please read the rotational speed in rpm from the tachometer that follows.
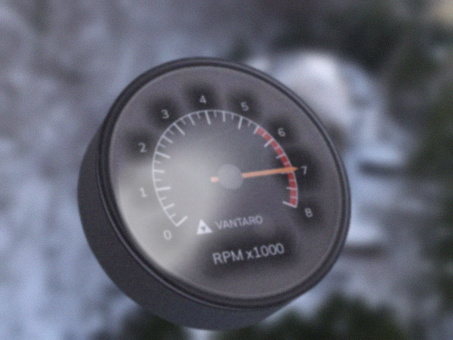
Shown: 7000 rpm
